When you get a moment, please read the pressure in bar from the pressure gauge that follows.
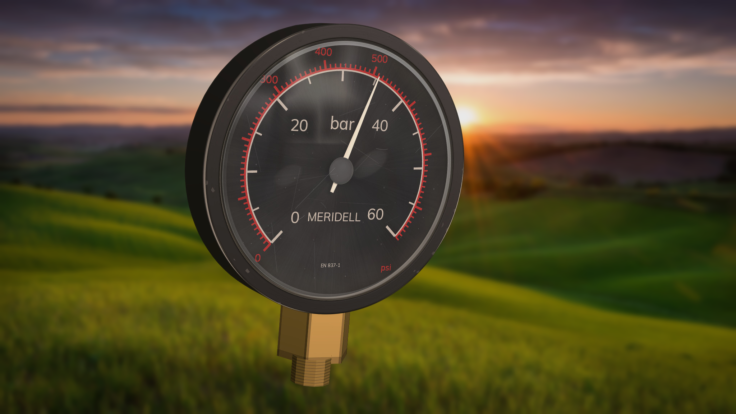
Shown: 35 bar
